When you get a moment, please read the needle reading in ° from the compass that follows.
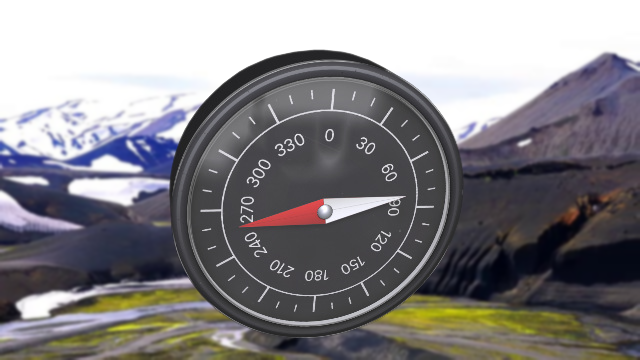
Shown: 260 °
